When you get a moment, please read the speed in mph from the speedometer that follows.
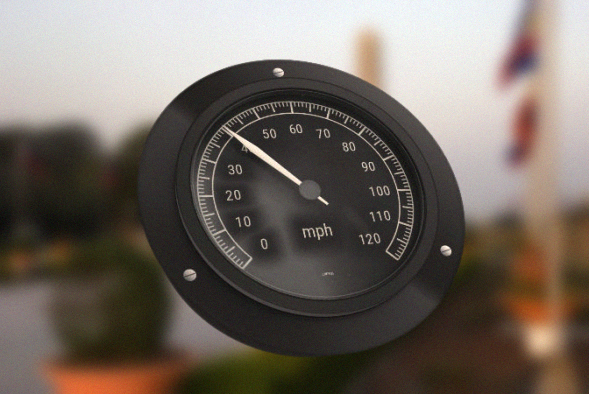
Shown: 40 mph
